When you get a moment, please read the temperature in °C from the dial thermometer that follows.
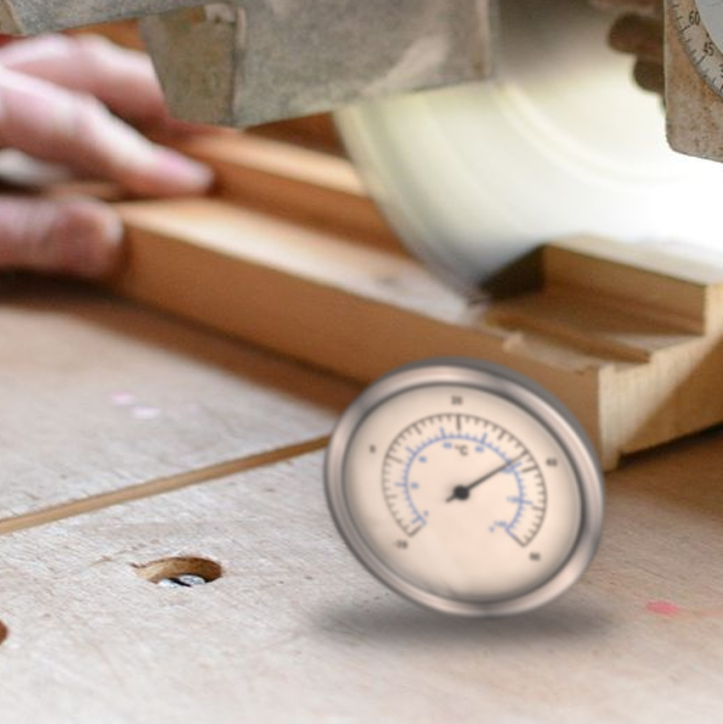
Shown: 36 °C
